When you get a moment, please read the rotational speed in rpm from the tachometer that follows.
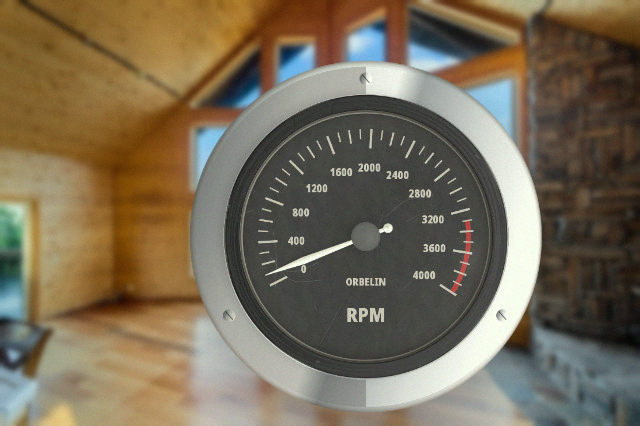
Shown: 100 rpm
